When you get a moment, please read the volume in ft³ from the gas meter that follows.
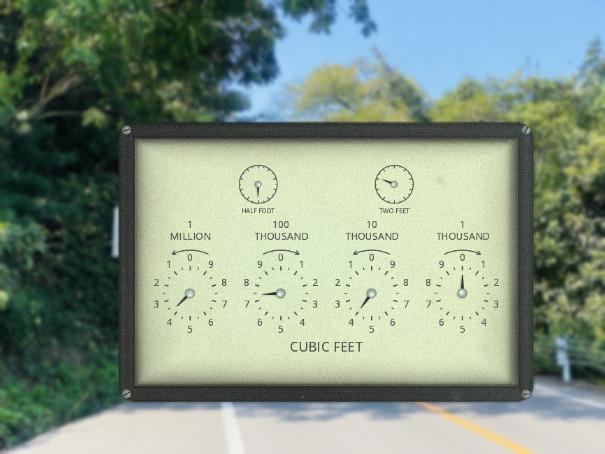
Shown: 374000 ft³
